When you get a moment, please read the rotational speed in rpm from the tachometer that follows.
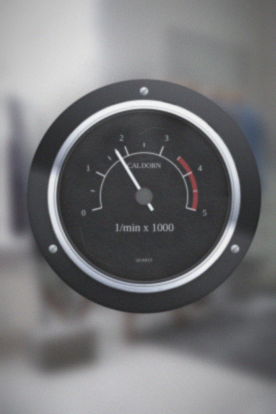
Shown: 1750 rpm
